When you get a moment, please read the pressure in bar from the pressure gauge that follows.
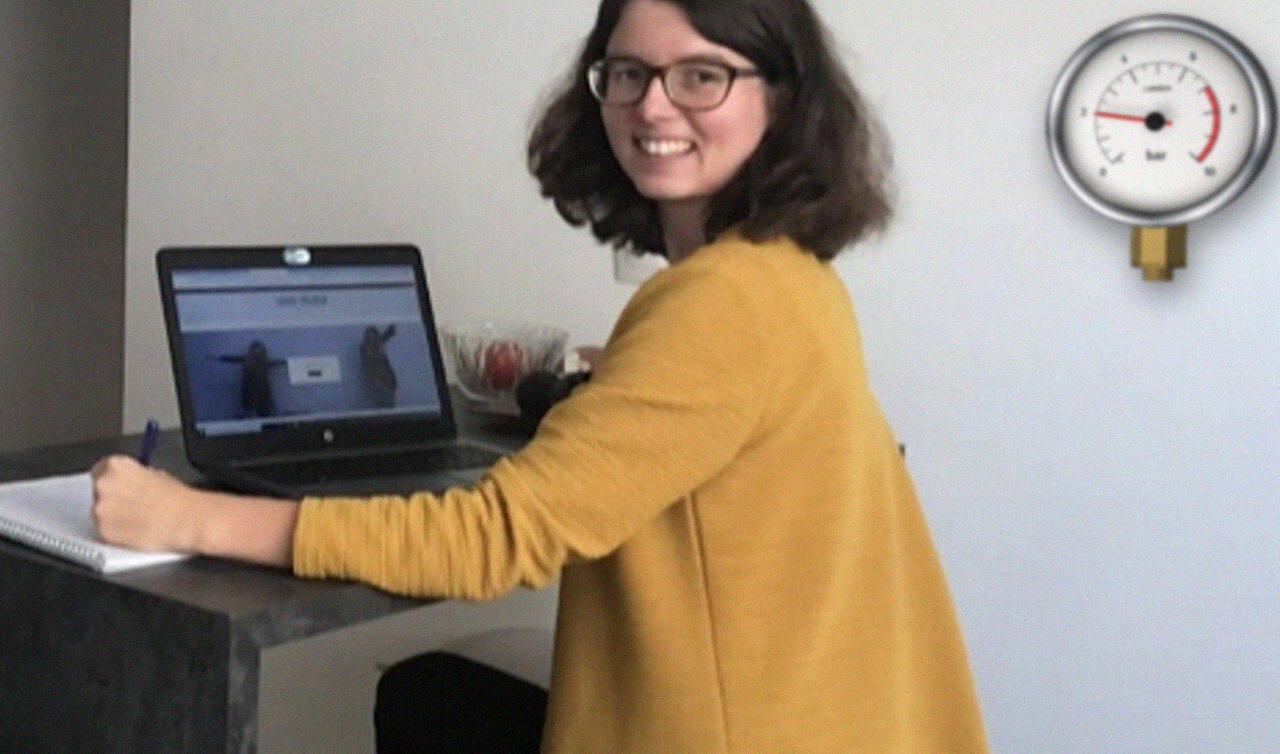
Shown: 2 bar
